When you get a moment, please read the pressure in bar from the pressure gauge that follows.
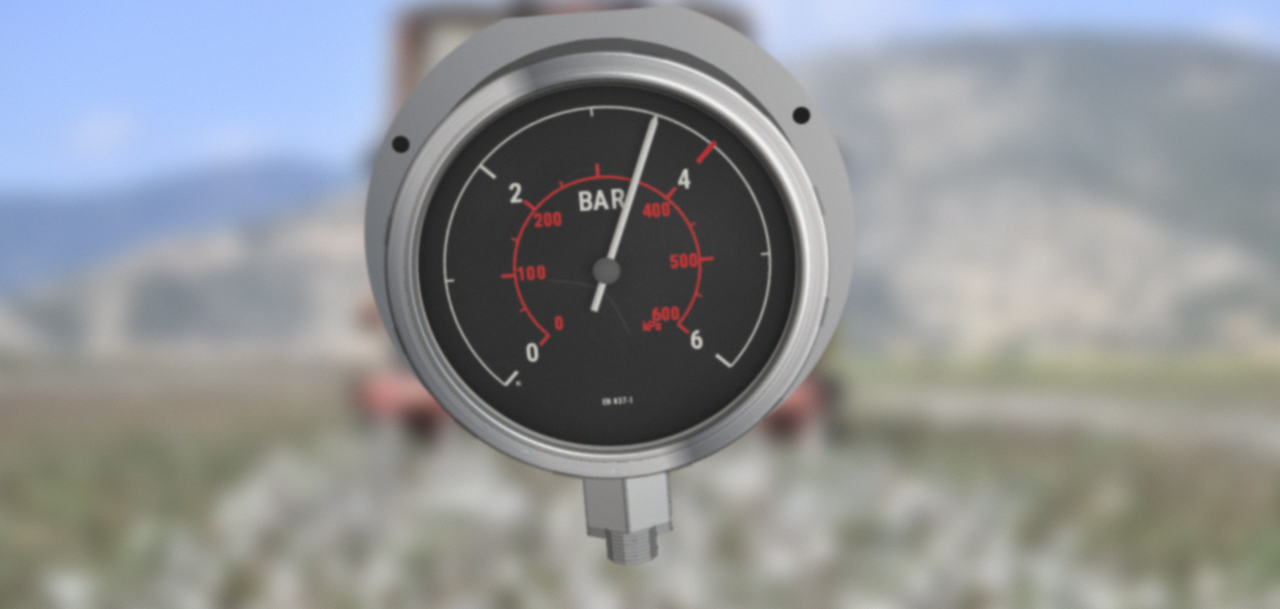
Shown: 3.5 bar
